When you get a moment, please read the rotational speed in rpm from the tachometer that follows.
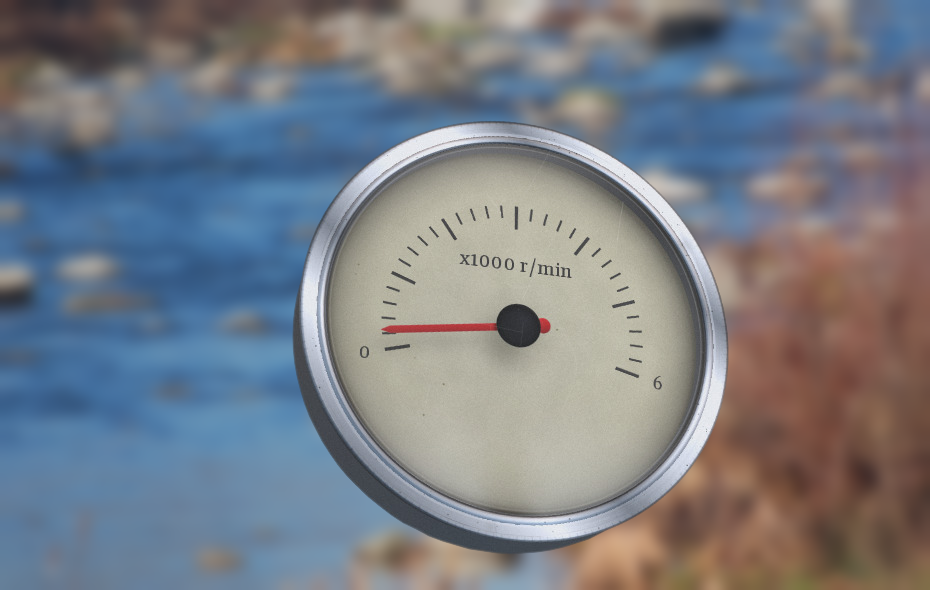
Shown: 200 rpm
